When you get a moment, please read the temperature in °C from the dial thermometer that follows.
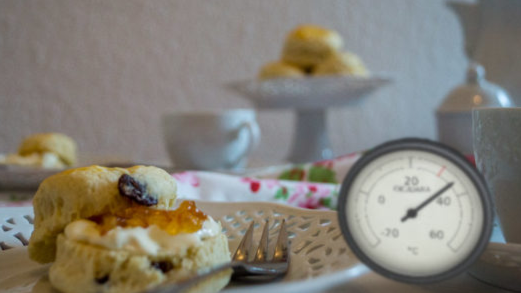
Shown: 35 °C
